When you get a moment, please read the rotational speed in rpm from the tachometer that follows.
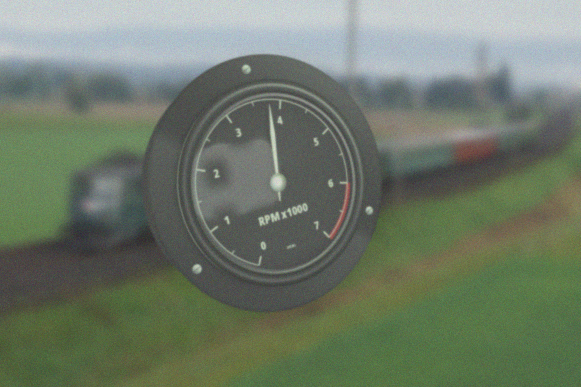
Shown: 3750 rpm
